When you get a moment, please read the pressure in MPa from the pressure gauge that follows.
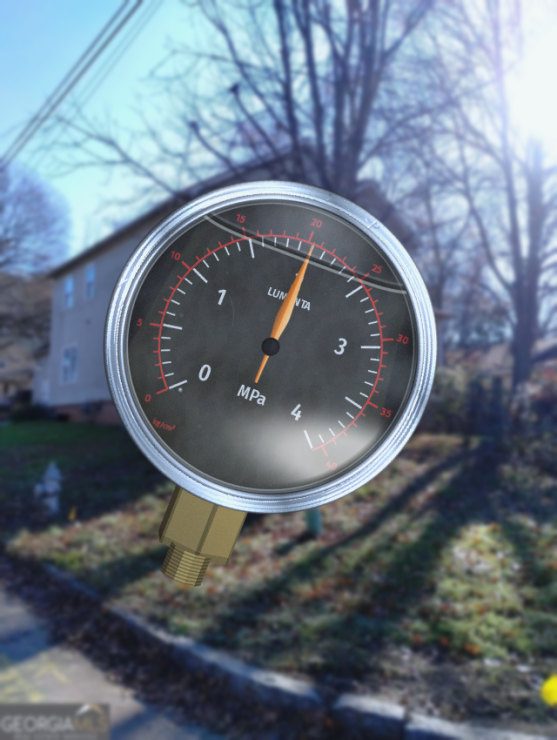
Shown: 2 MPa
